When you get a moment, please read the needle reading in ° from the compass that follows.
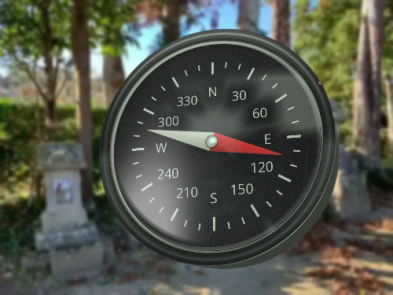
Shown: 105 °
